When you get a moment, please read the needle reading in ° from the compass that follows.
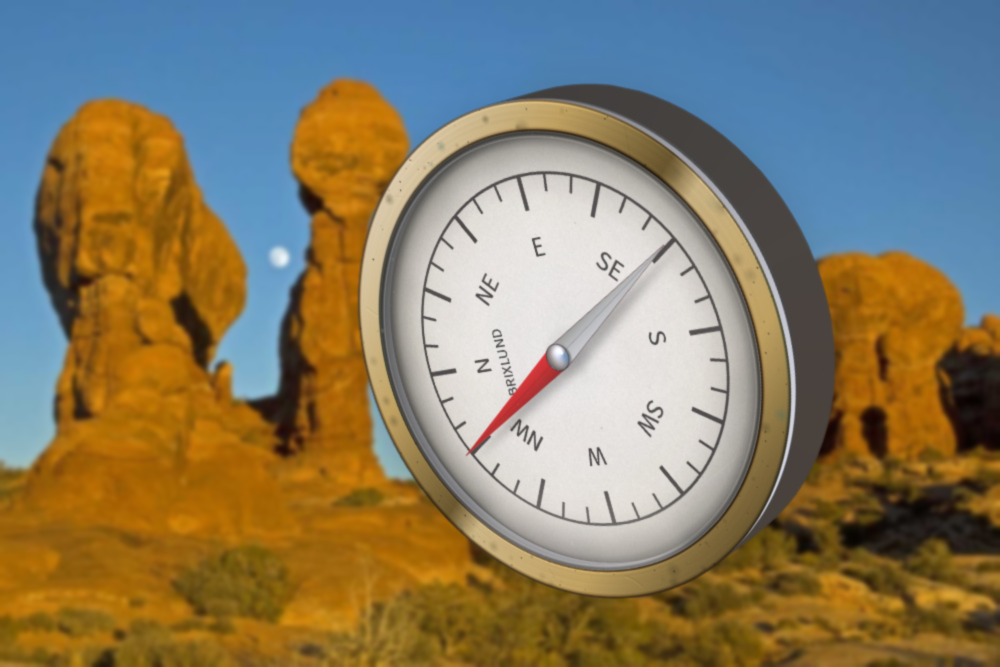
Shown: 330 °
